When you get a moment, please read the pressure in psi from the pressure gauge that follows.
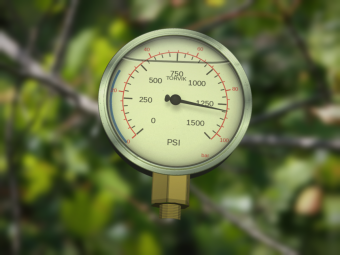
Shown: 1300 psi
